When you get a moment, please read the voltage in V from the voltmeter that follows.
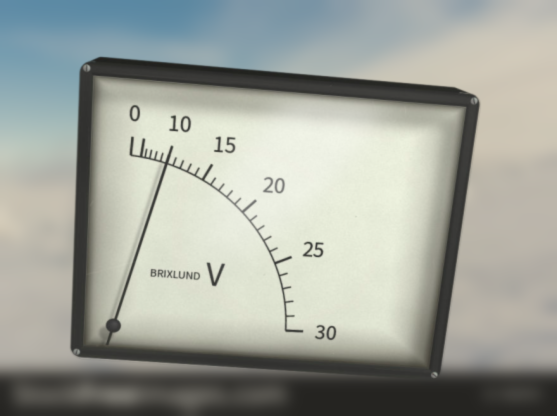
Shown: 10 V
